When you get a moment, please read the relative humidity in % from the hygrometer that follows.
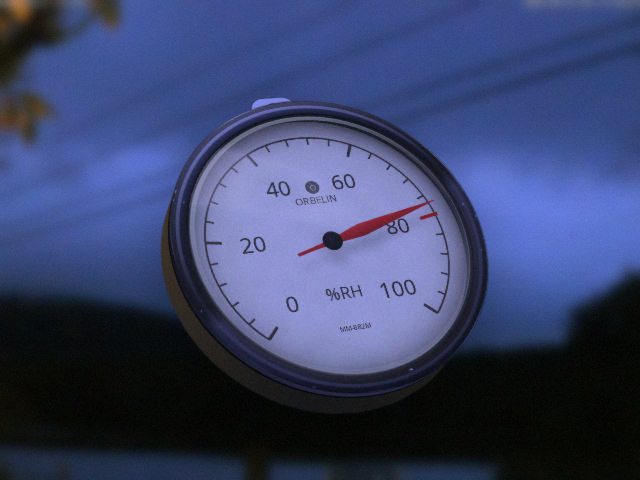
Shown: 78 %
